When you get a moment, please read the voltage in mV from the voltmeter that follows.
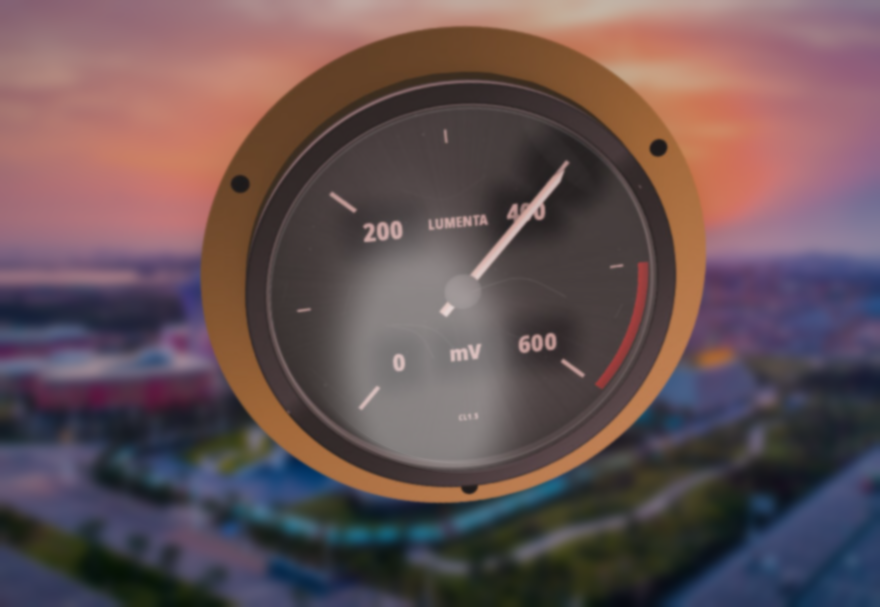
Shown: 400 mV
